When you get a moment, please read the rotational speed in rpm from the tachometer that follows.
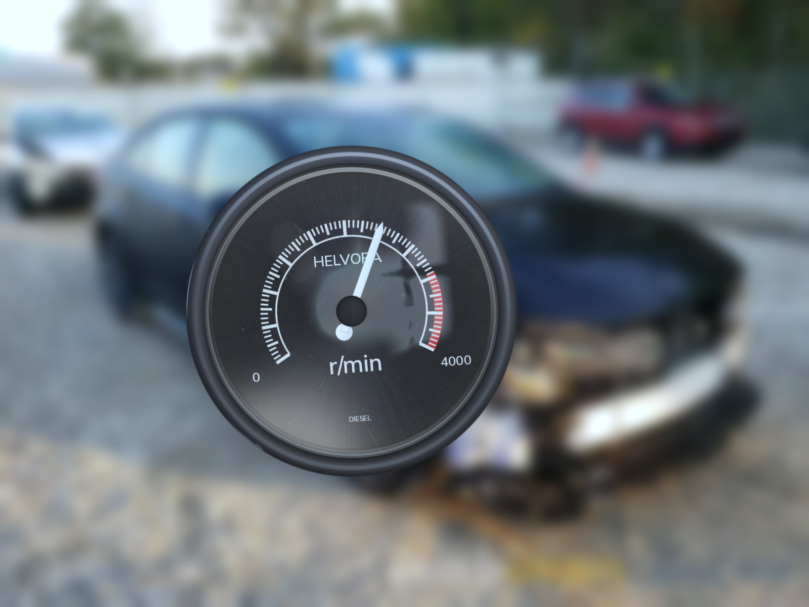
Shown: 2400 rpm
